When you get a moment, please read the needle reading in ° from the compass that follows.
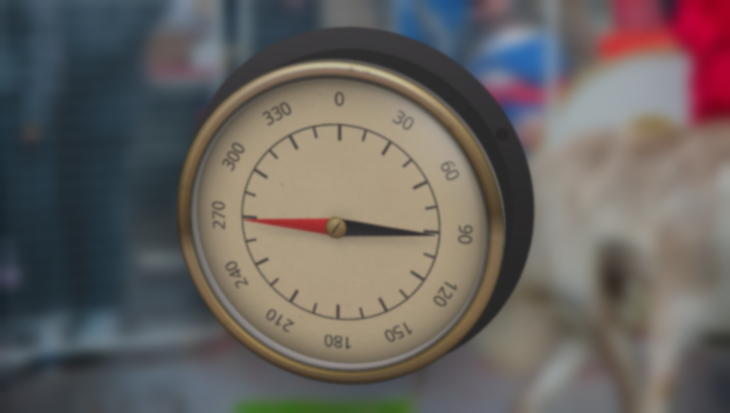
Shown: 270 °
